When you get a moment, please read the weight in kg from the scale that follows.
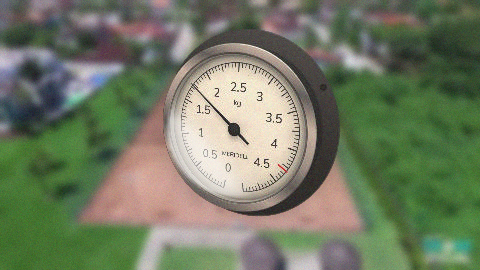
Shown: 1.75 kg
